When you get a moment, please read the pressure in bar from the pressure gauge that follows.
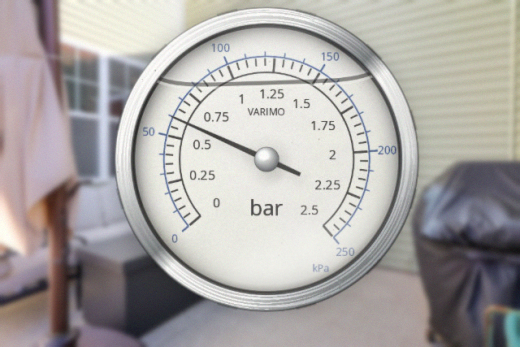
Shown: 0.6 bar
